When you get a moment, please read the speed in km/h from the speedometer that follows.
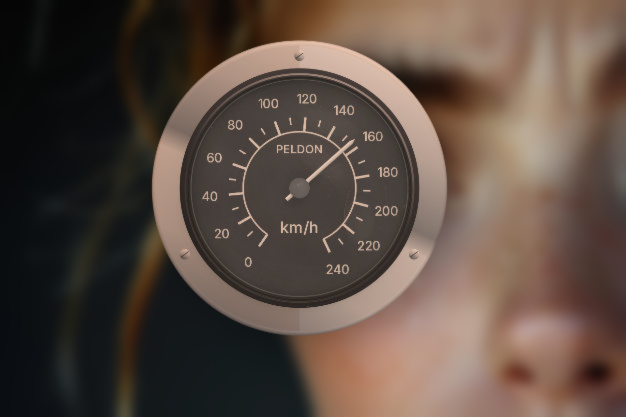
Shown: 155 km/h
